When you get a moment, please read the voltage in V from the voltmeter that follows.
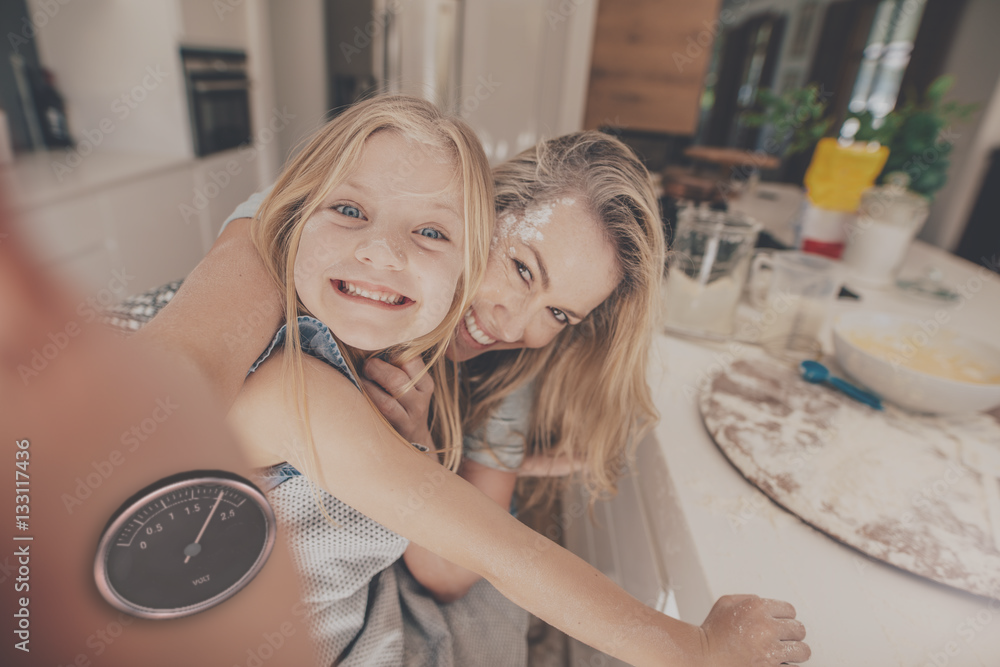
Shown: 2 V
